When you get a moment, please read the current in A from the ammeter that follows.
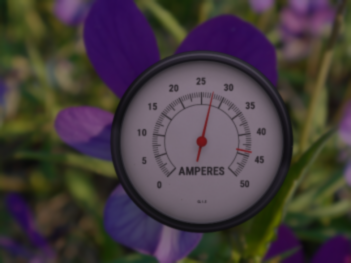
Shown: 27.5 A
